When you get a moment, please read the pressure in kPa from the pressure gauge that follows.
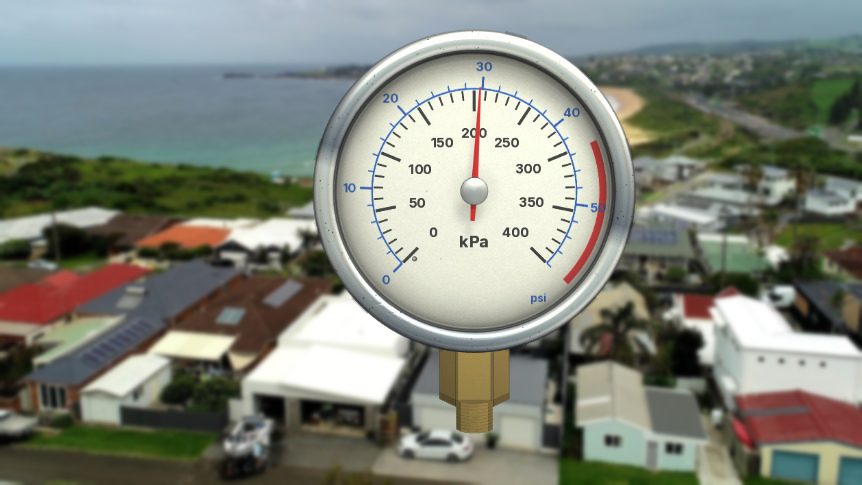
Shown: 205 kPa
